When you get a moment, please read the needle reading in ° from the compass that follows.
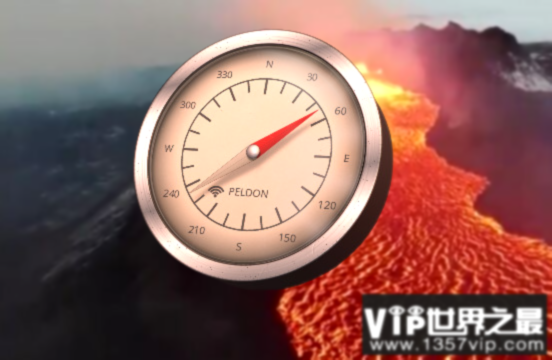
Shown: 52.5 °
